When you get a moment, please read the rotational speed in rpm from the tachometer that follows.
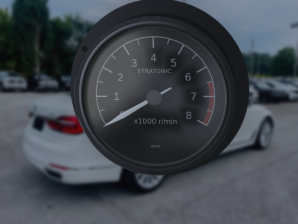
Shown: 0 rpm
